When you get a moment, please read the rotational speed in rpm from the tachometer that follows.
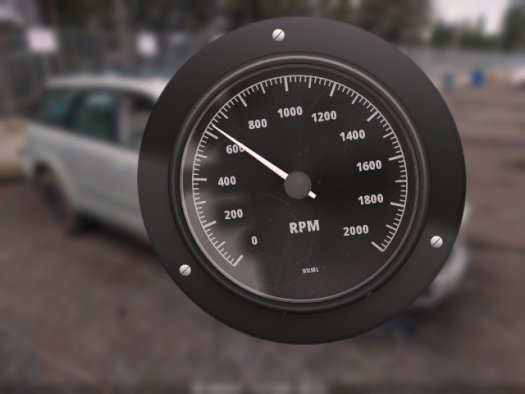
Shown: 640 rpm
